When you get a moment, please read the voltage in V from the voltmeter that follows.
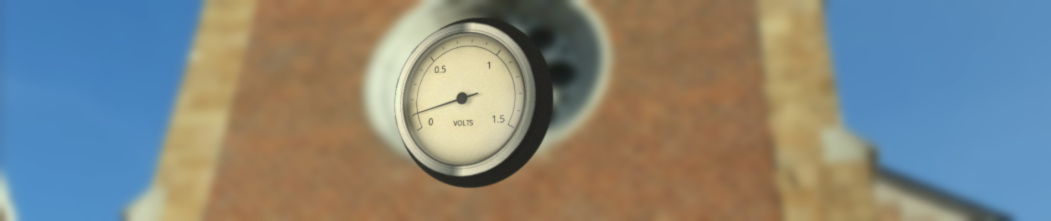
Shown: 0.1 V
